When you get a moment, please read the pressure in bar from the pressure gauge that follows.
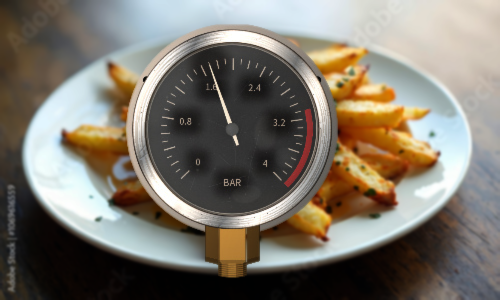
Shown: 1.7 bar
